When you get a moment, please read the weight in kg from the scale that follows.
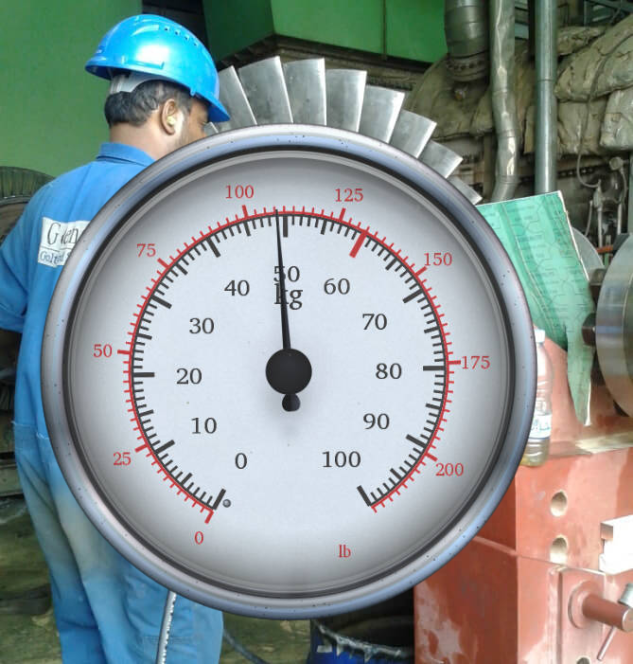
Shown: 49 kg
